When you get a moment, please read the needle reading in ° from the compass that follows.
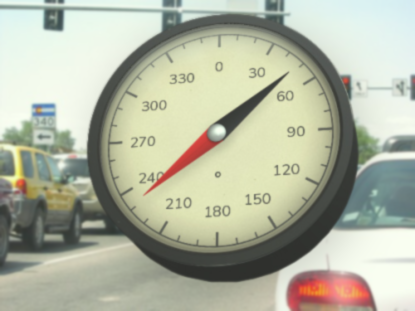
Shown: 230 °
